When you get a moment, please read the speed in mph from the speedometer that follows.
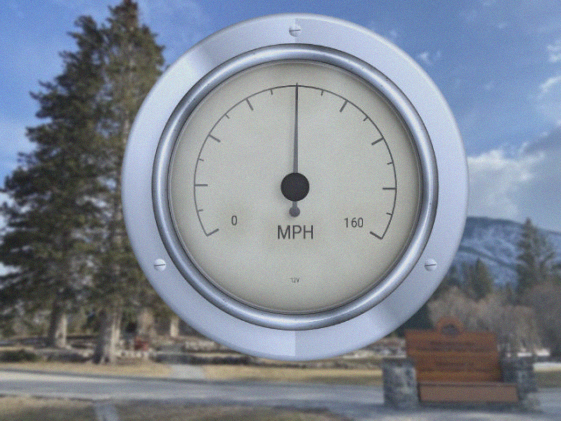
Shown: 80 mph
